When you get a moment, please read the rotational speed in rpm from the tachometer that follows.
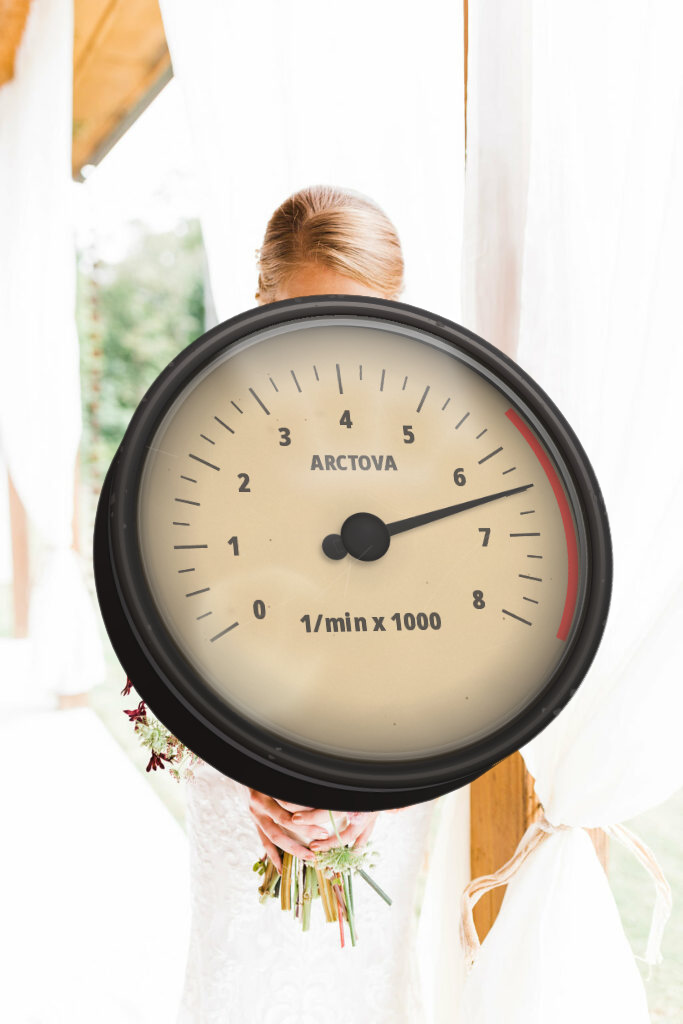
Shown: 6500 rpm
